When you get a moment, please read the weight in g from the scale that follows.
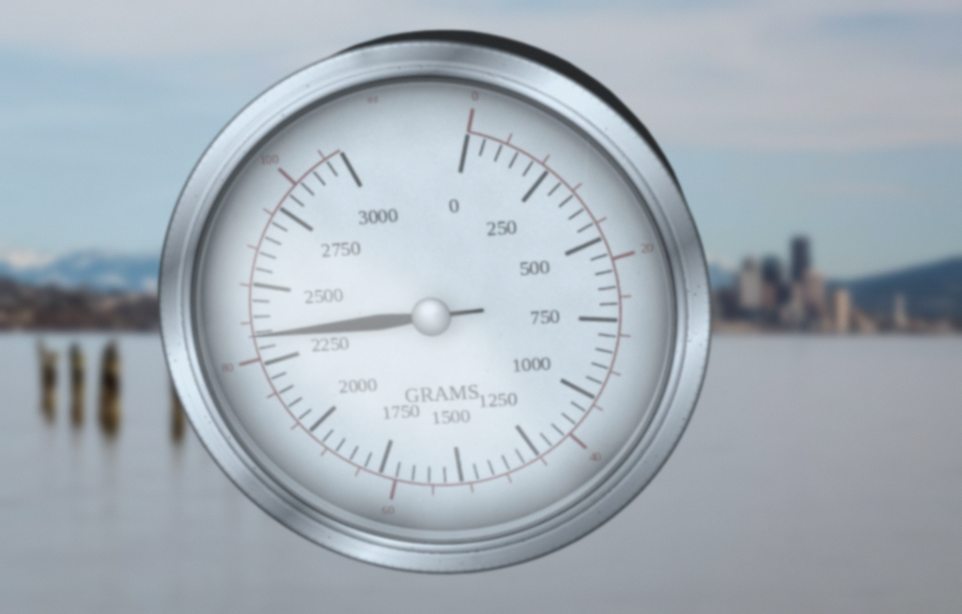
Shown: 2350 g
